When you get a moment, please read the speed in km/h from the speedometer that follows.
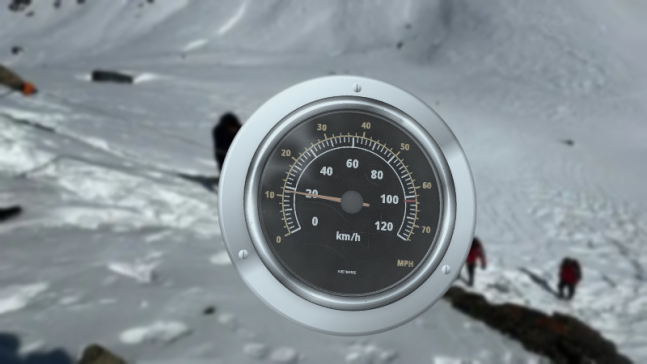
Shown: 18 km/h
